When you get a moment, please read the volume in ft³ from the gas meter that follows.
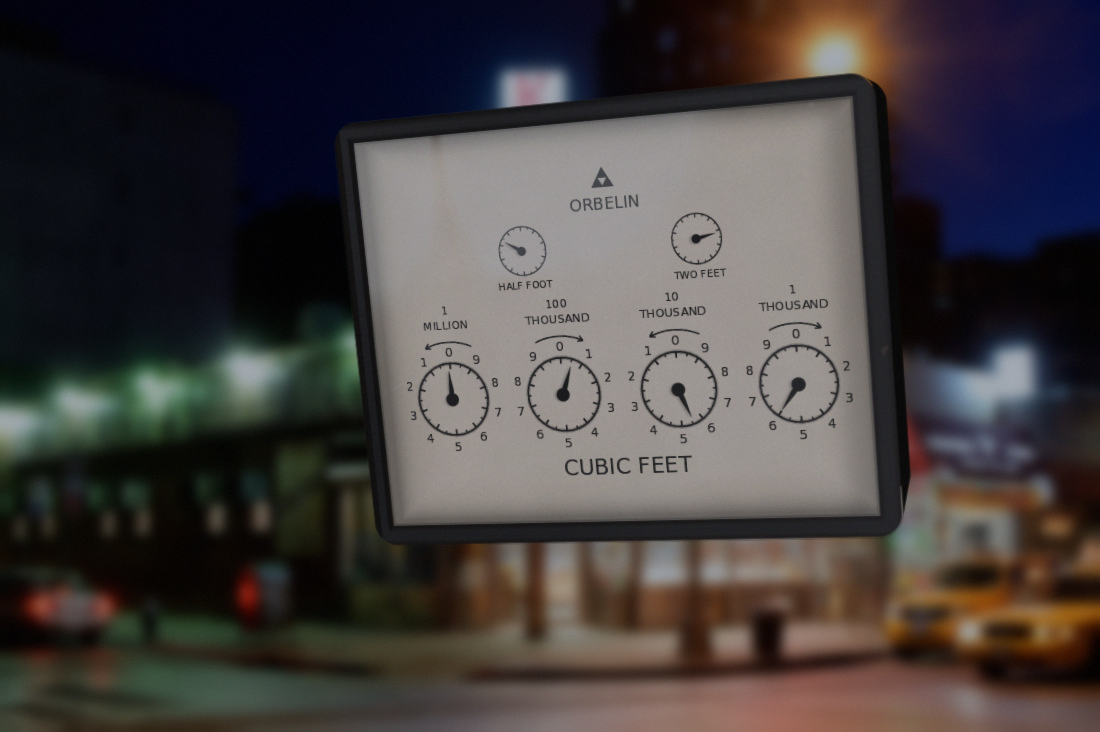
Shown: 5600 ft³
